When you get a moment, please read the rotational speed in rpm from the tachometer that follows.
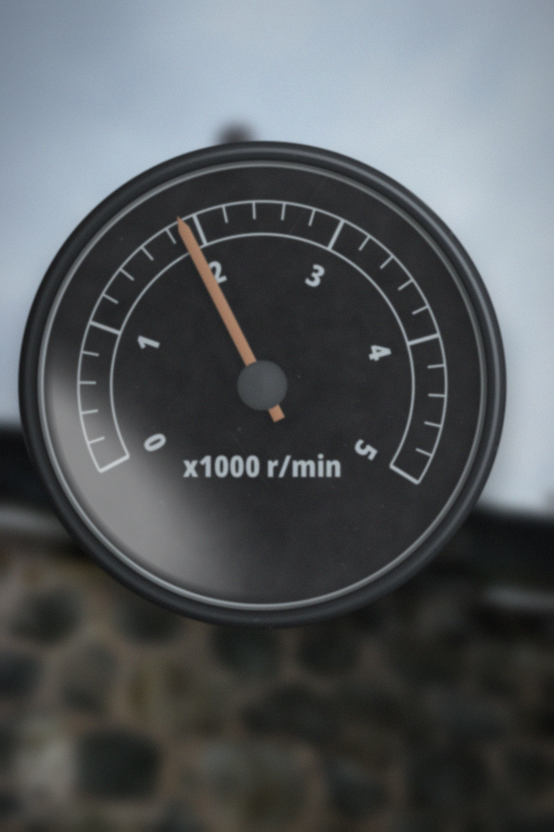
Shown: 1900 rpm
